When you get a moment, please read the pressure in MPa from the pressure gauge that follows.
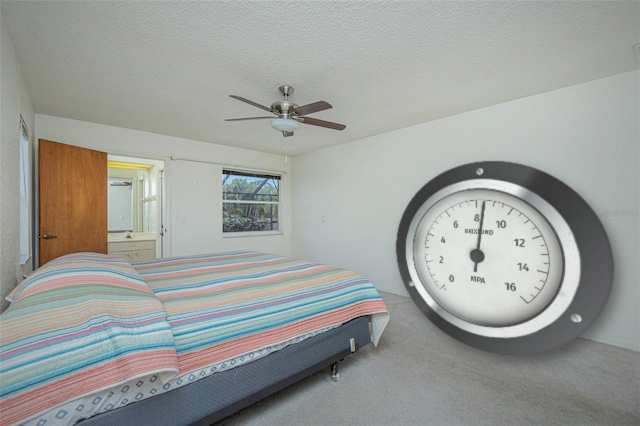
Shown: 8.5 MPa
